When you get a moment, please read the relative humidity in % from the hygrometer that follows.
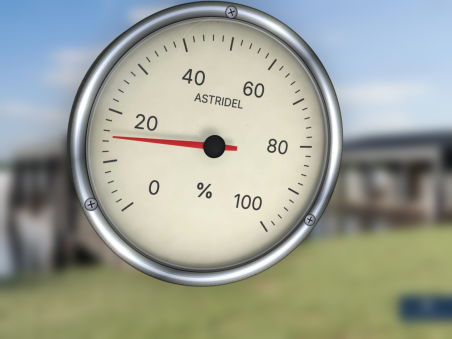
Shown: 15 %
